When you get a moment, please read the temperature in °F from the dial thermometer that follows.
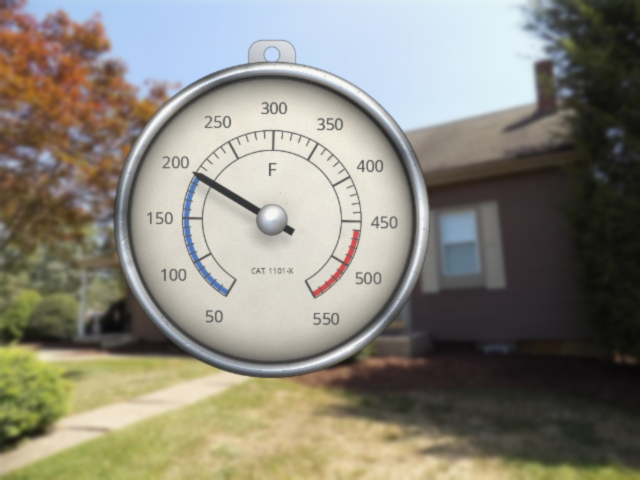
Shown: 200 °F
